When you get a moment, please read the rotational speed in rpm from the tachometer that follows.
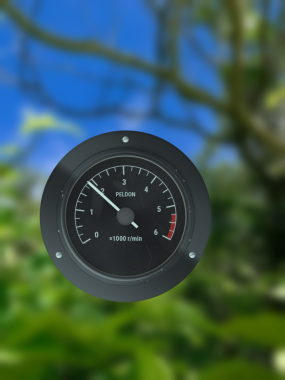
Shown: 1875 rpm
